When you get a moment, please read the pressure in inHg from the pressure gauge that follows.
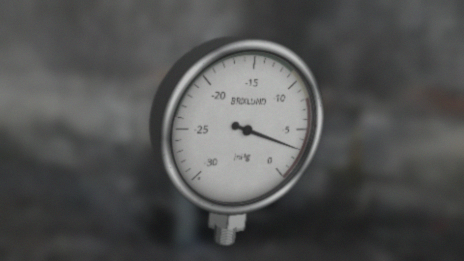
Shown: -3 inHg
